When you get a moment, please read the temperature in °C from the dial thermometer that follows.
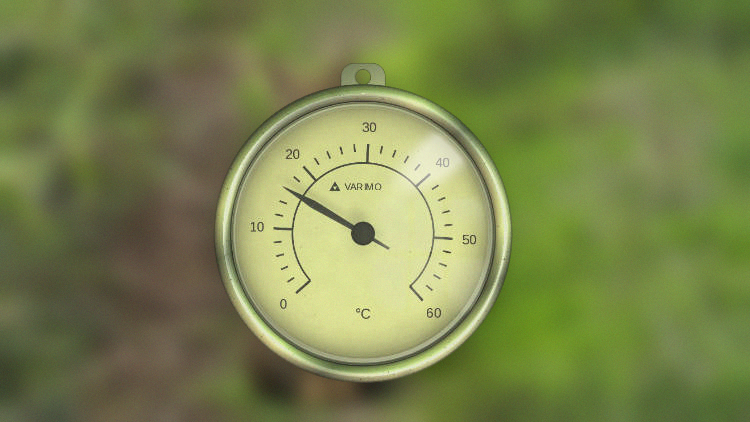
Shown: 16 °C
